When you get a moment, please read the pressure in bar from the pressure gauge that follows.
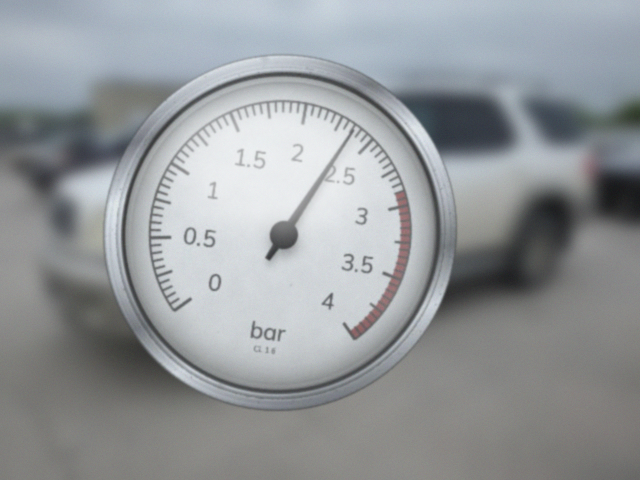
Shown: 2.35 bar
